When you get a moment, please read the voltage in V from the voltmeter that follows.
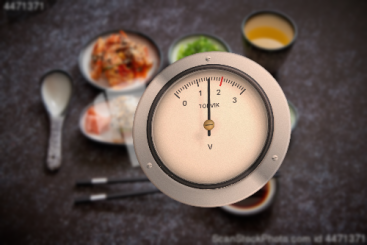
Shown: 1.5 V
